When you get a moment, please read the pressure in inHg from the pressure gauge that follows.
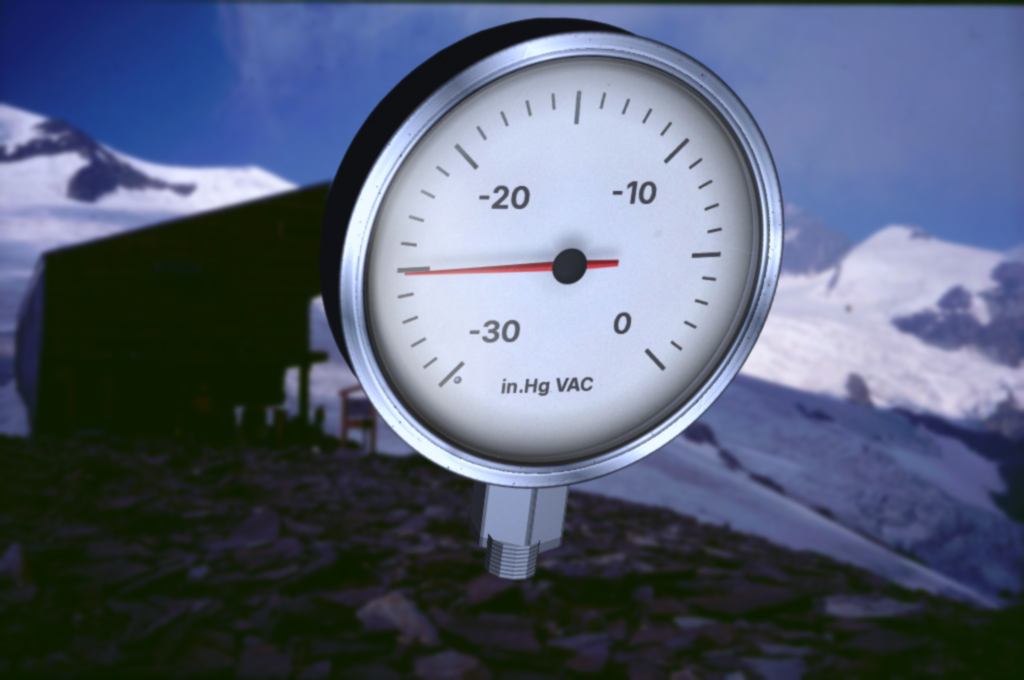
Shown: -25 inHg
